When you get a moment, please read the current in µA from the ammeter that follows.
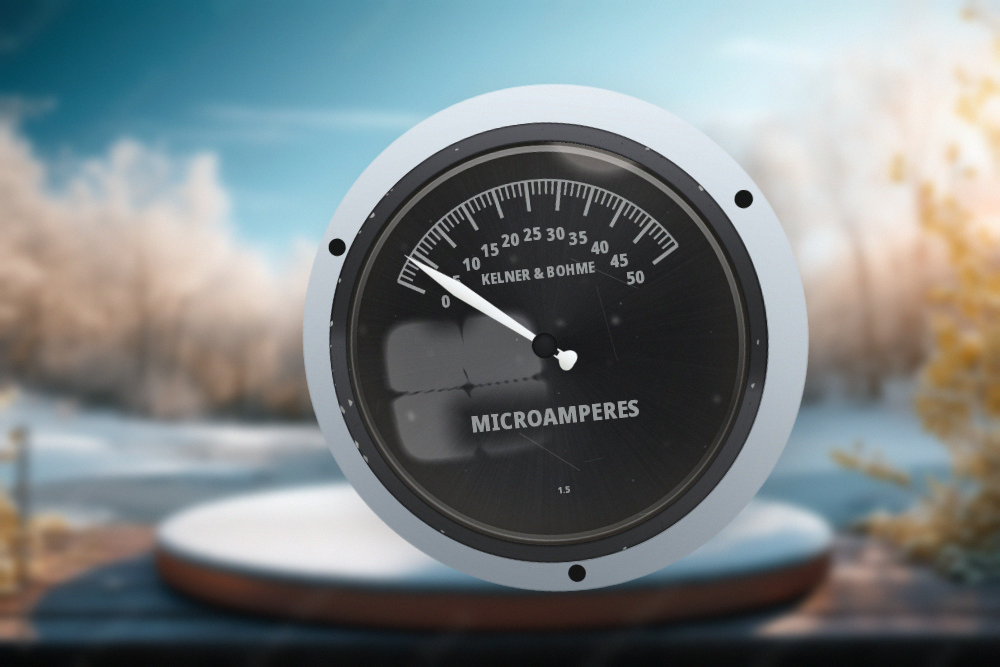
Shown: 4 µA
